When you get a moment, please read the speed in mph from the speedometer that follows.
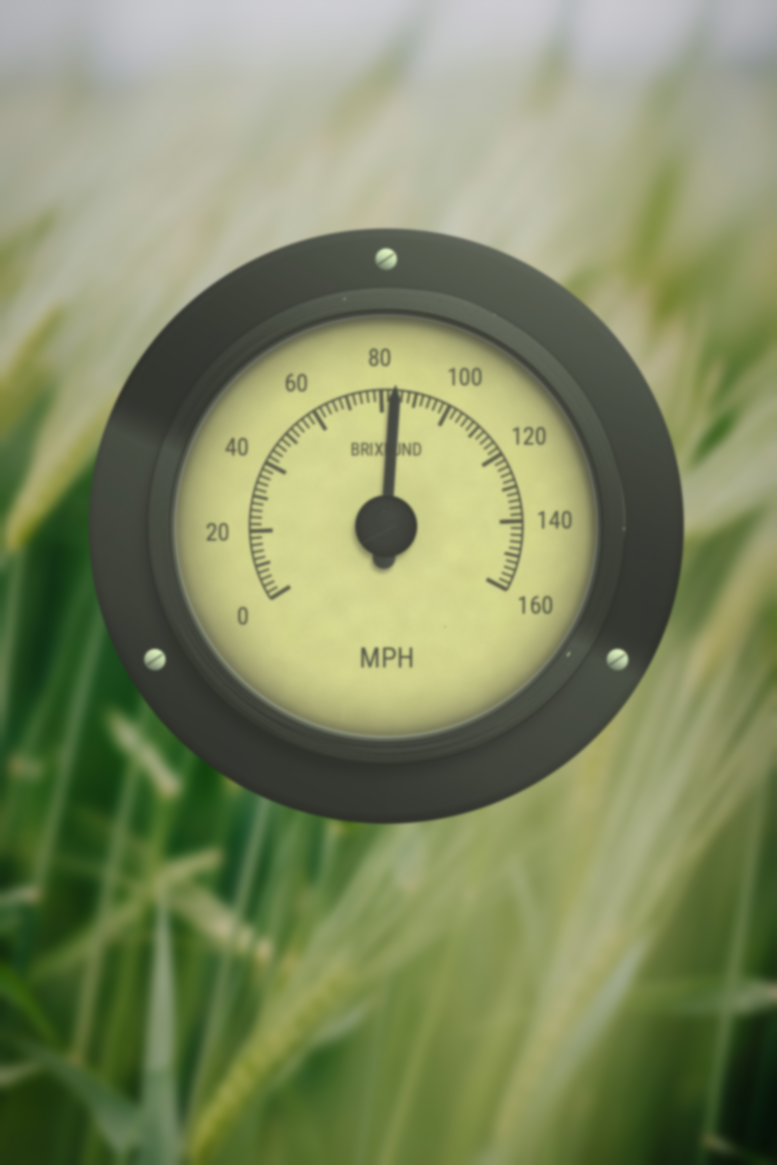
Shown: 84 mph
